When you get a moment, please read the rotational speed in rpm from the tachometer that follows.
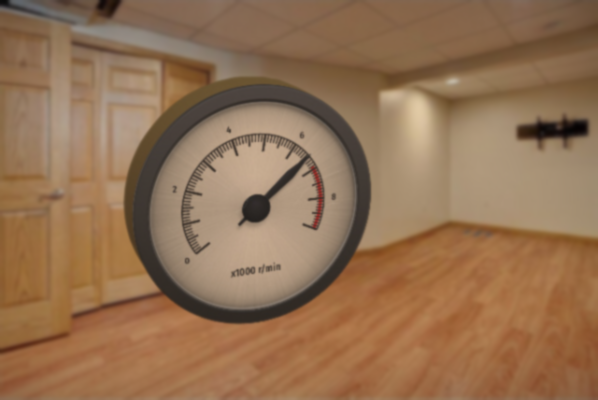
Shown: 6500 rpm
